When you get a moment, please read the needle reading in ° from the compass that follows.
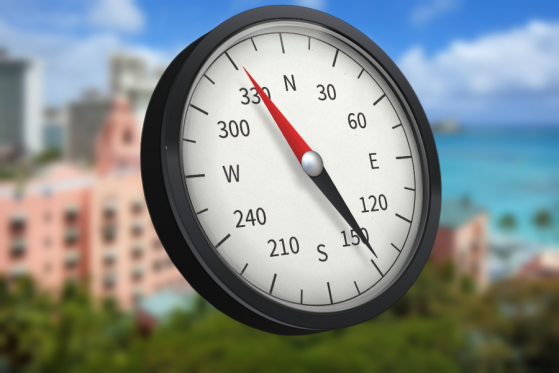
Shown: 330 °
